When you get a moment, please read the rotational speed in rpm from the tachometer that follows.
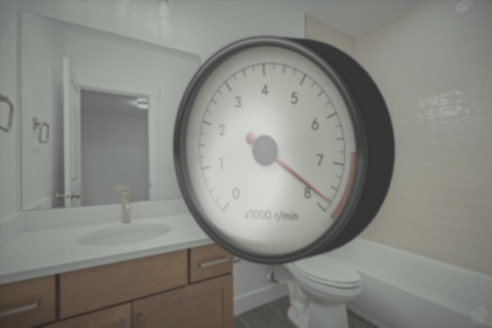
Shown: 7750 rpm
